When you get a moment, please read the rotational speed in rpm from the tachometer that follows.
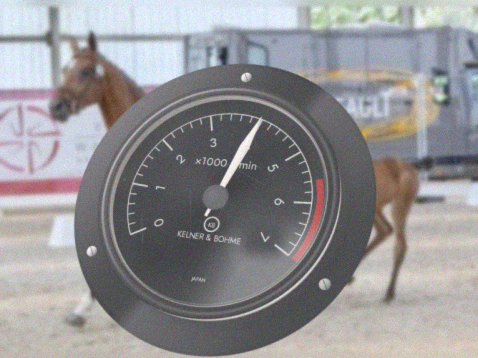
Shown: 4000 rpm
